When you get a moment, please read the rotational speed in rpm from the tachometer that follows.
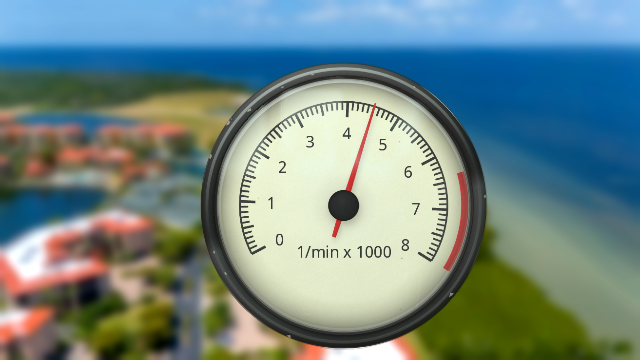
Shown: 4500 rpm
